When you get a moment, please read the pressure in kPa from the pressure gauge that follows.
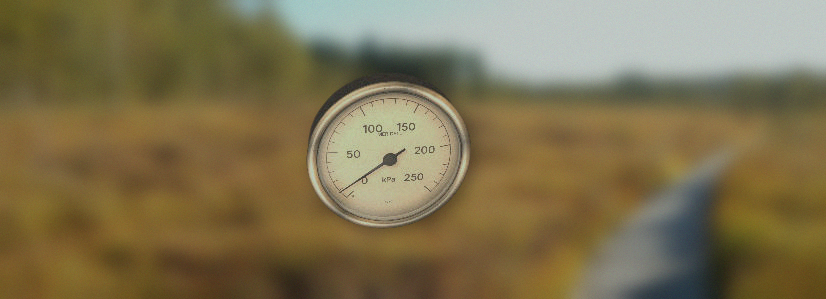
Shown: 10 kPa
